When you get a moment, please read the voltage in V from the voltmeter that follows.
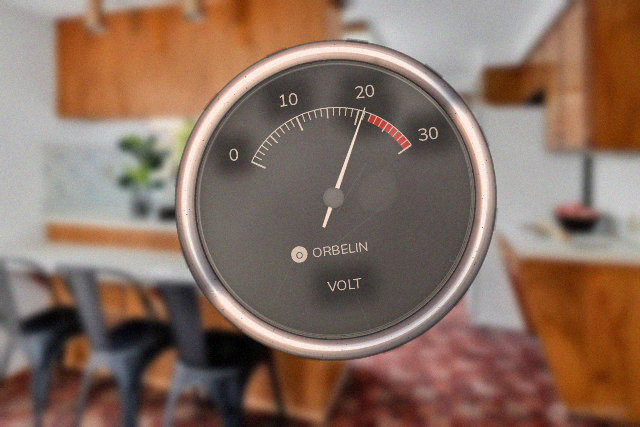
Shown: 21 V
